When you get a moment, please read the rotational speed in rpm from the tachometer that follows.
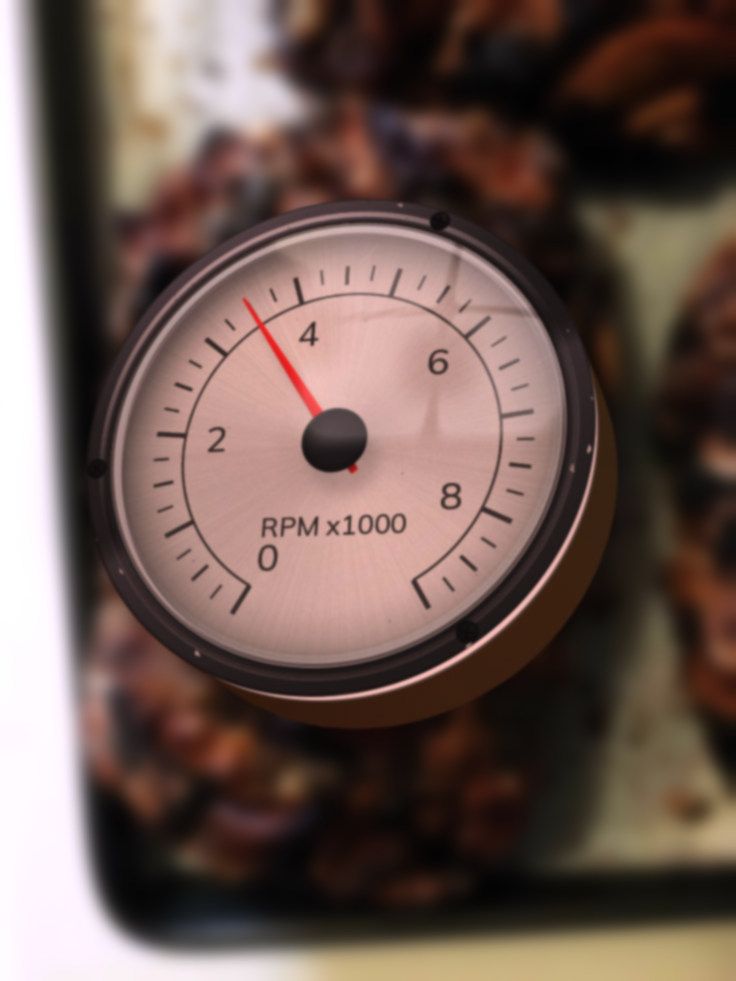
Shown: 3500 rpm
